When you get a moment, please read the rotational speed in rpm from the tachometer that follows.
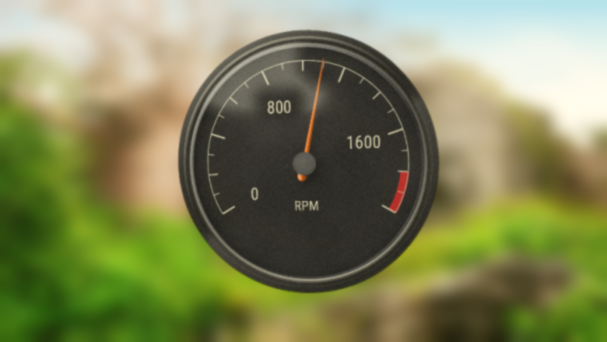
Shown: 1100 rpm
